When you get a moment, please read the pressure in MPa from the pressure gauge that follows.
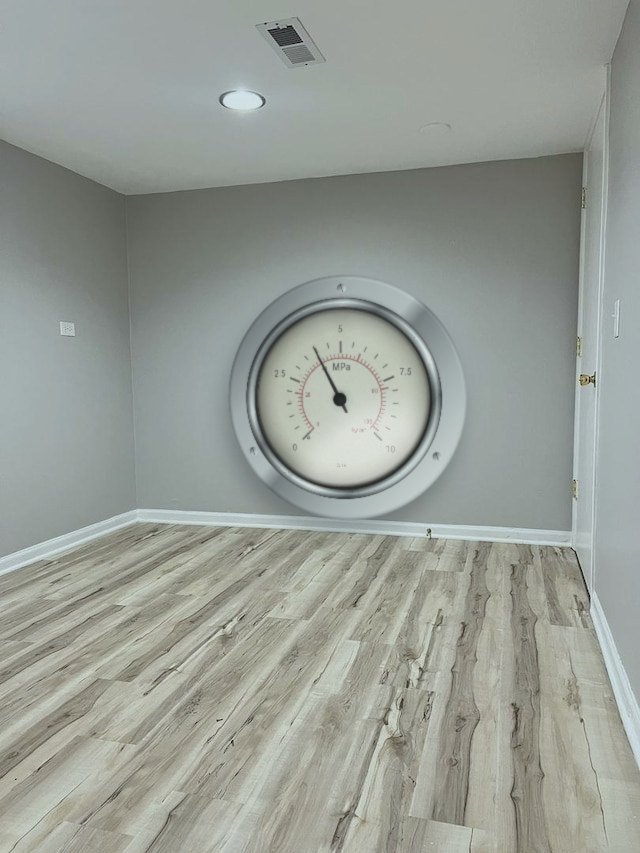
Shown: 4 MPa
